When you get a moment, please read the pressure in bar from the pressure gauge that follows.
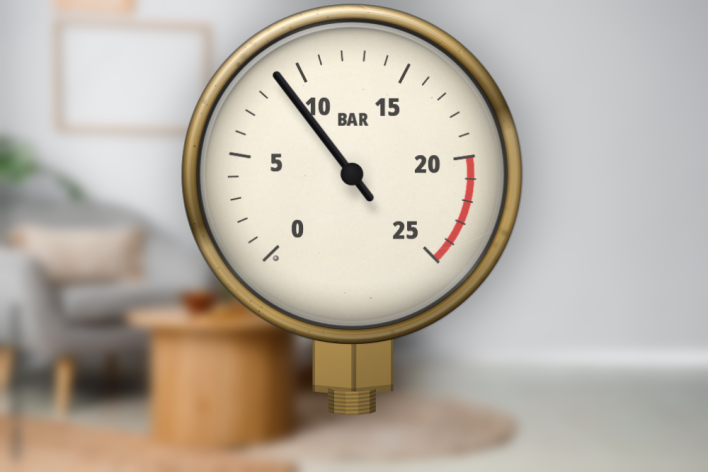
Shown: 9 bar
